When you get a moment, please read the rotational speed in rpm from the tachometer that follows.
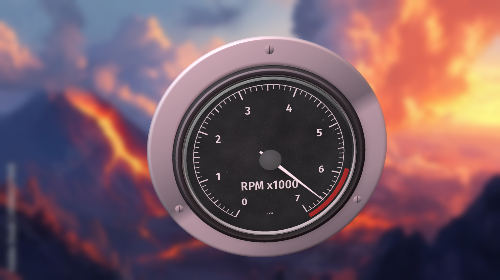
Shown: 6600 rpm
